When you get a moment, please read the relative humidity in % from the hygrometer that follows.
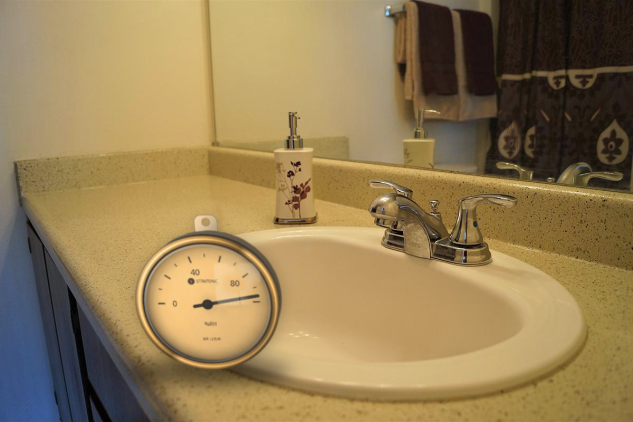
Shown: 95 %
